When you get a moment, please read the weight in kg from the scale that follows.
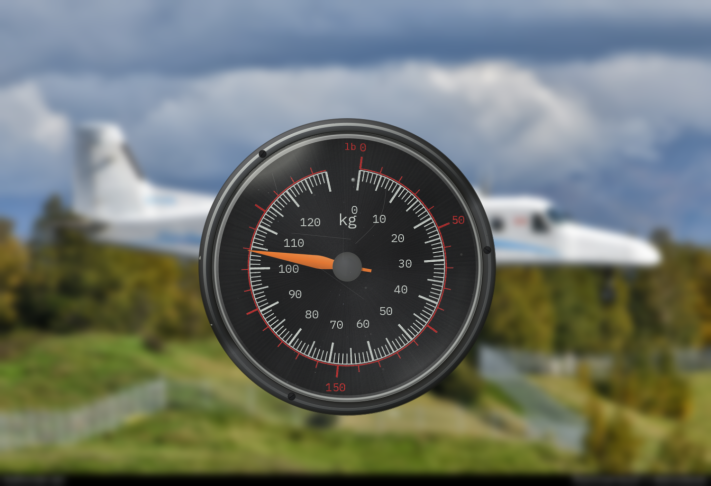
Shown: 104 kg
